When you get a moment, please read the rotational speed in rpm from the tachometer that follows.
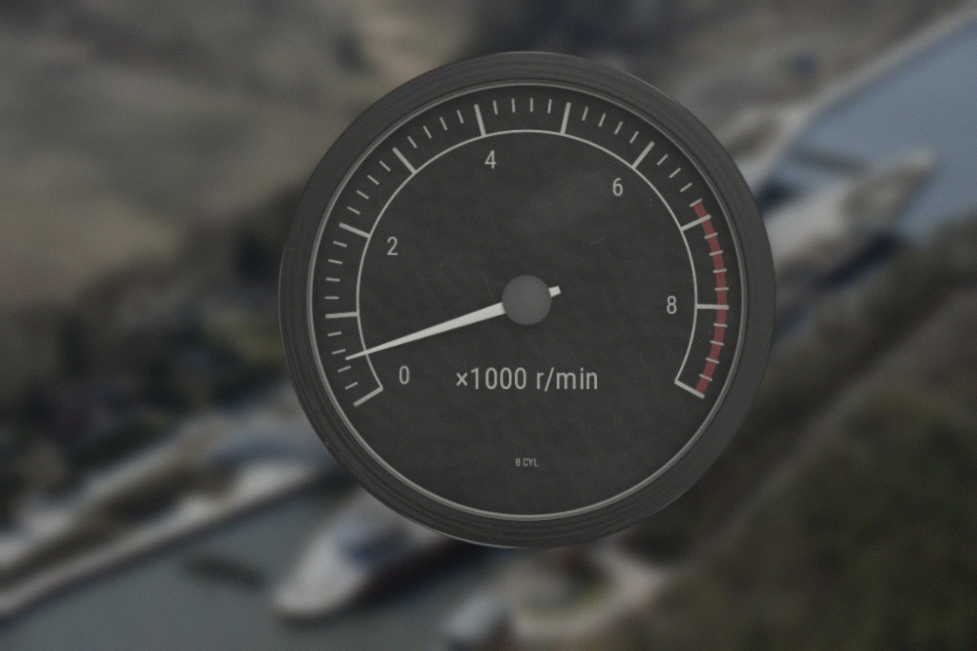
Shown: 500 rpm
